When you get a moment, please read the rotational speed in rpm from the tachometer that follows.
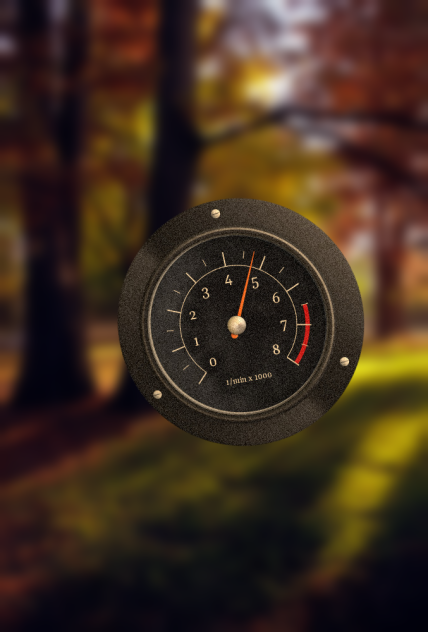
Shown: 4750 rpm
